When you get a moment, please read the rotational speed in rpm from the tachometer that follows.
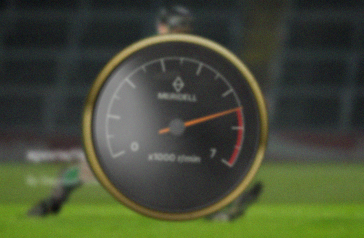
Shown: 5500 rpm
